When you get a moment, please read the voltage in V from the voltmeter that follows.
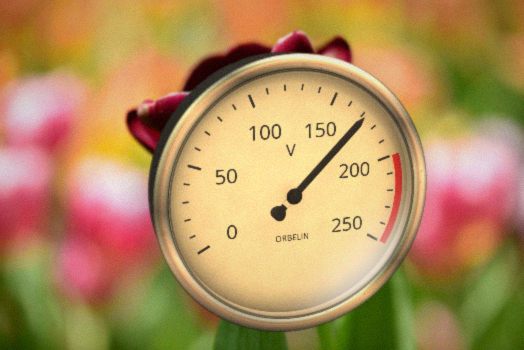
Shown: 170 V
